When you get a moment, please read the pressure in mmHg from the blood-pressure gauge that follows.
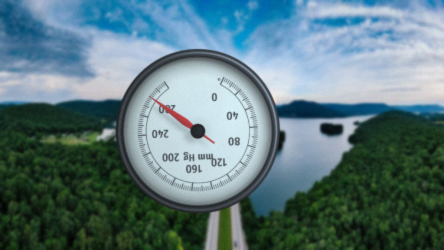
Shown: 280 mmHg
